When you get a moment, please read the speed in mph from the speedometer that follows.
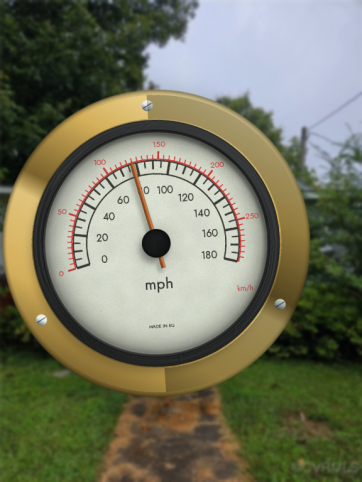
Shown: 77.5 mph
